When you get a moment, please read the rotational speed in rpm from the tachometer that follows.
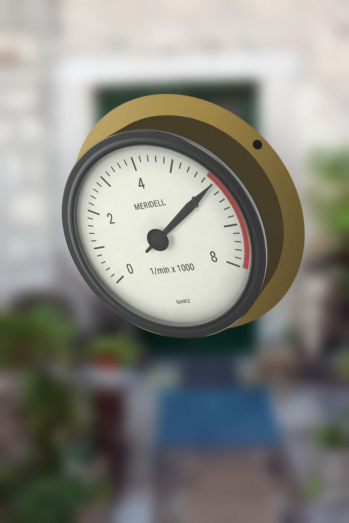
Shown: 6000 rpm
